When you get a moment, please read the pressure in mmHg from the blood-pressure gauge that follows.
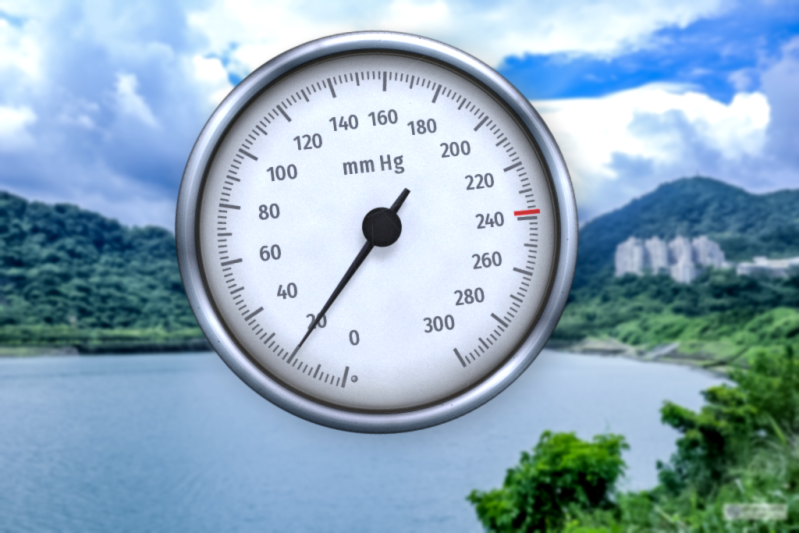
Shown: 20 mmHg
